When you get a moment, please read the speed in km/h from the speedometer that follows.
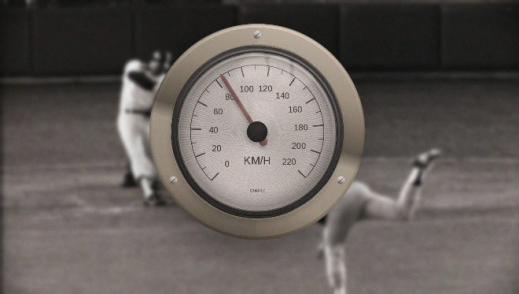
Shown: 85 km/h
